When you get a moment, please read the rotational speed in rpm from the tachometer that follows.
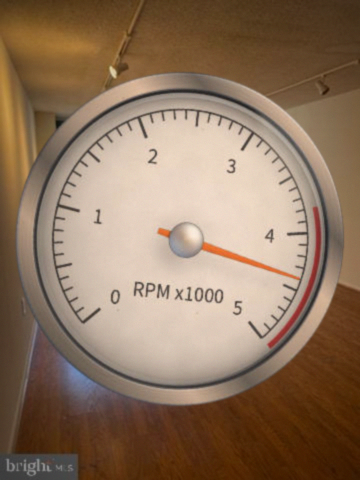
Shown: 4400 rpm
